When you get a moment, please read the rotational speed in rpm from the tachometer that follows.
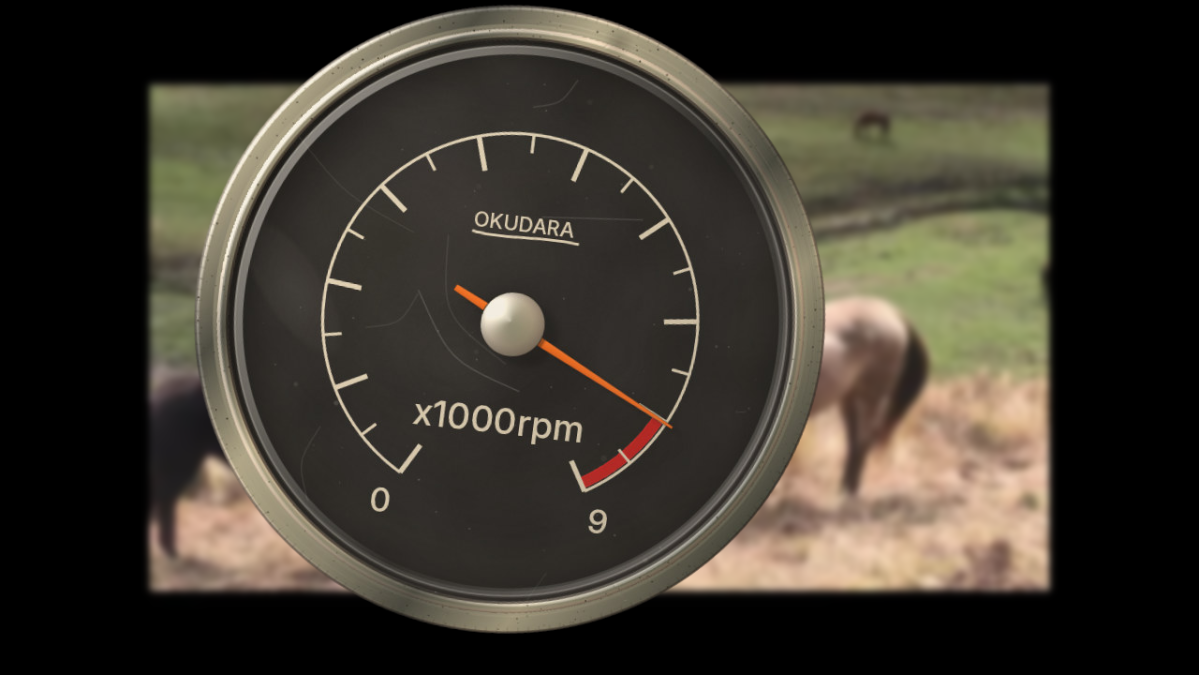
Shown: 8000 rpm
